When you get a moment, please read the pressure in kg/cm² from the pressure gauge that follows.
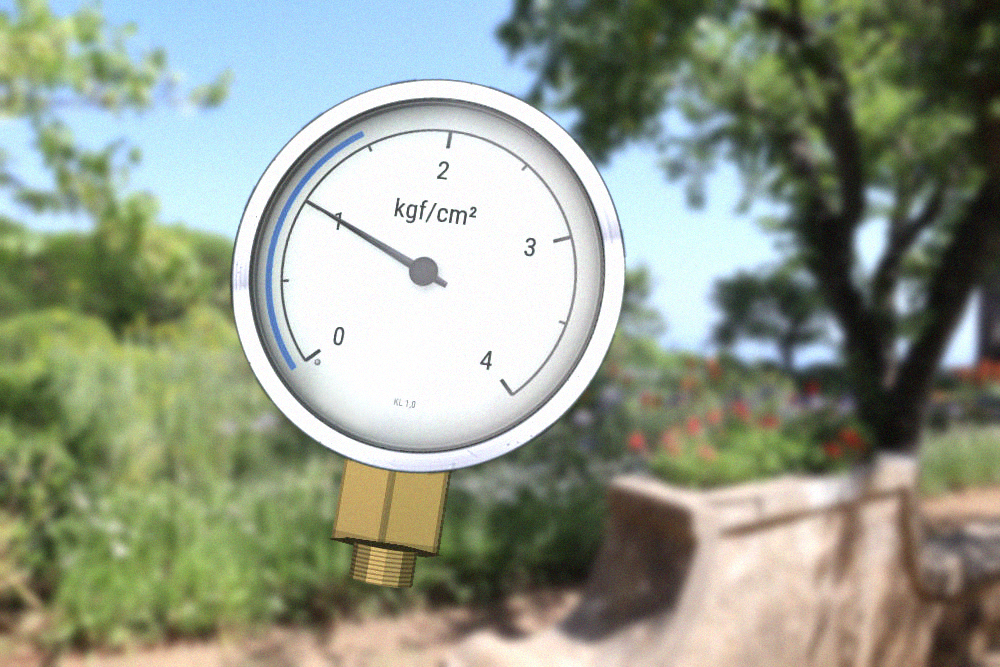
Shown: 1 kg/cm²
